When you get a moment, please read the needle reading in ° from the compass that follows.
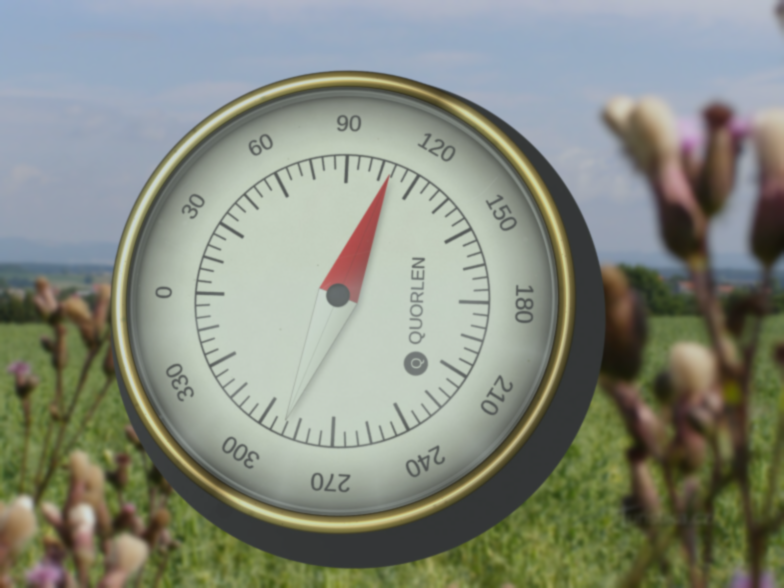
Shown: 110 °
